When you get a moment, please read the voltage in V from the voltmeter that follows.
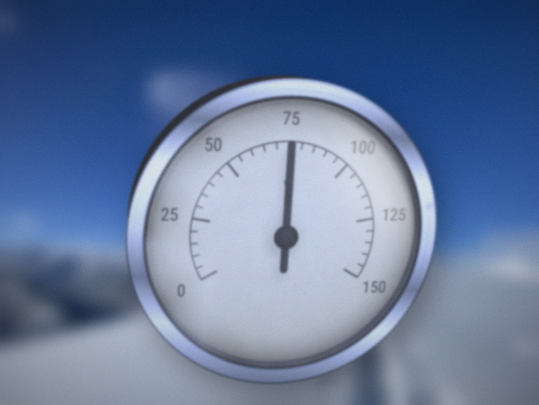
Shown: 75 V
